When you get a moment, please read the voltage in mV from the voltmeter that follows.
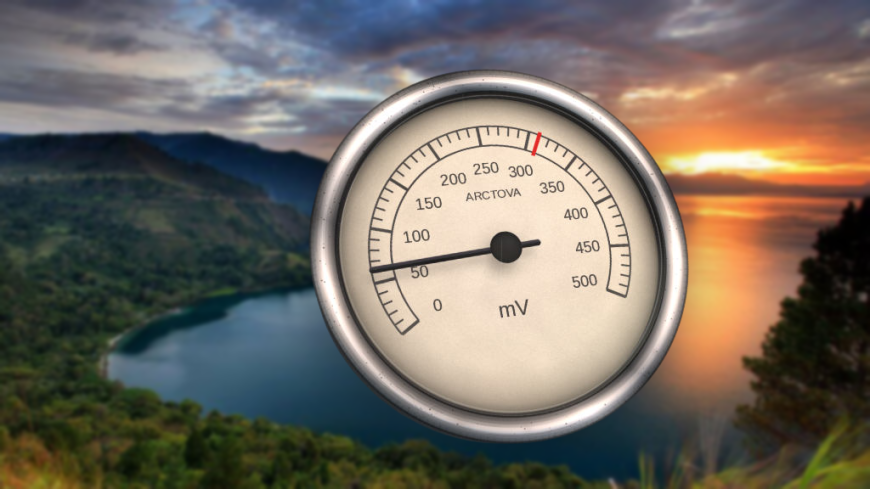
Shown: 60 mV
